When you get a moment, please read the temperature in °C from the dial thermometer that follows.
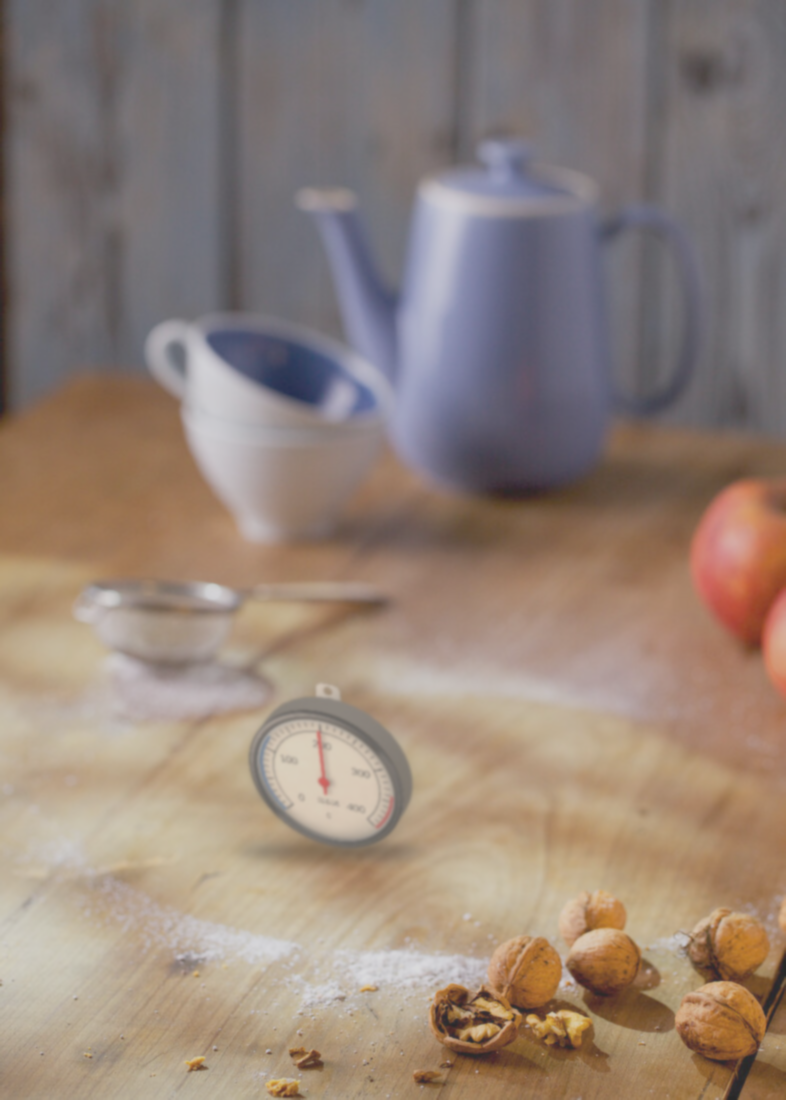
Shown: 200 °C
